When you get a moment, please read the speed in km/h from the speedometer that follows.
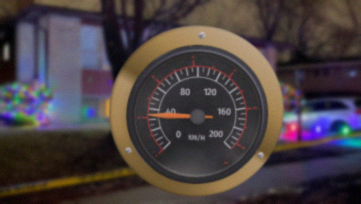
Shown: 35 km/h
